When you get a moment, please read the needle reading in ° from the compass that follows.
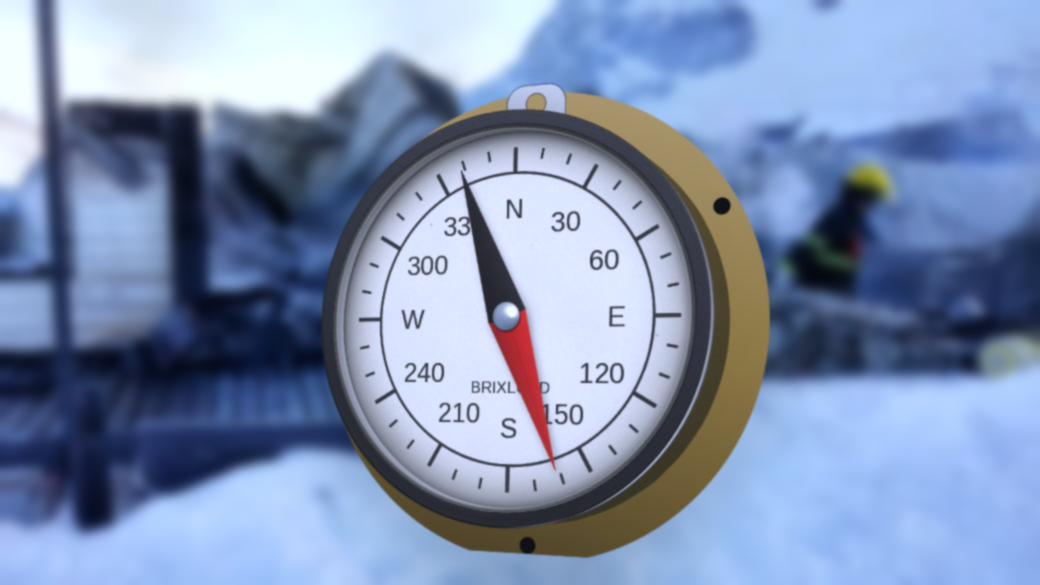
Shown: 160 °
